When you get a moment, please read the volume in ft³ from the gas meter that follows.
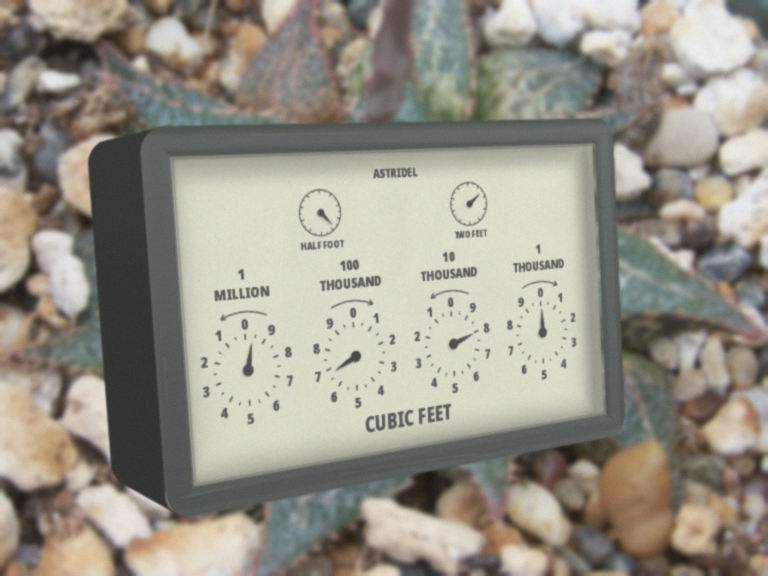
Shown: 968000 ft³
